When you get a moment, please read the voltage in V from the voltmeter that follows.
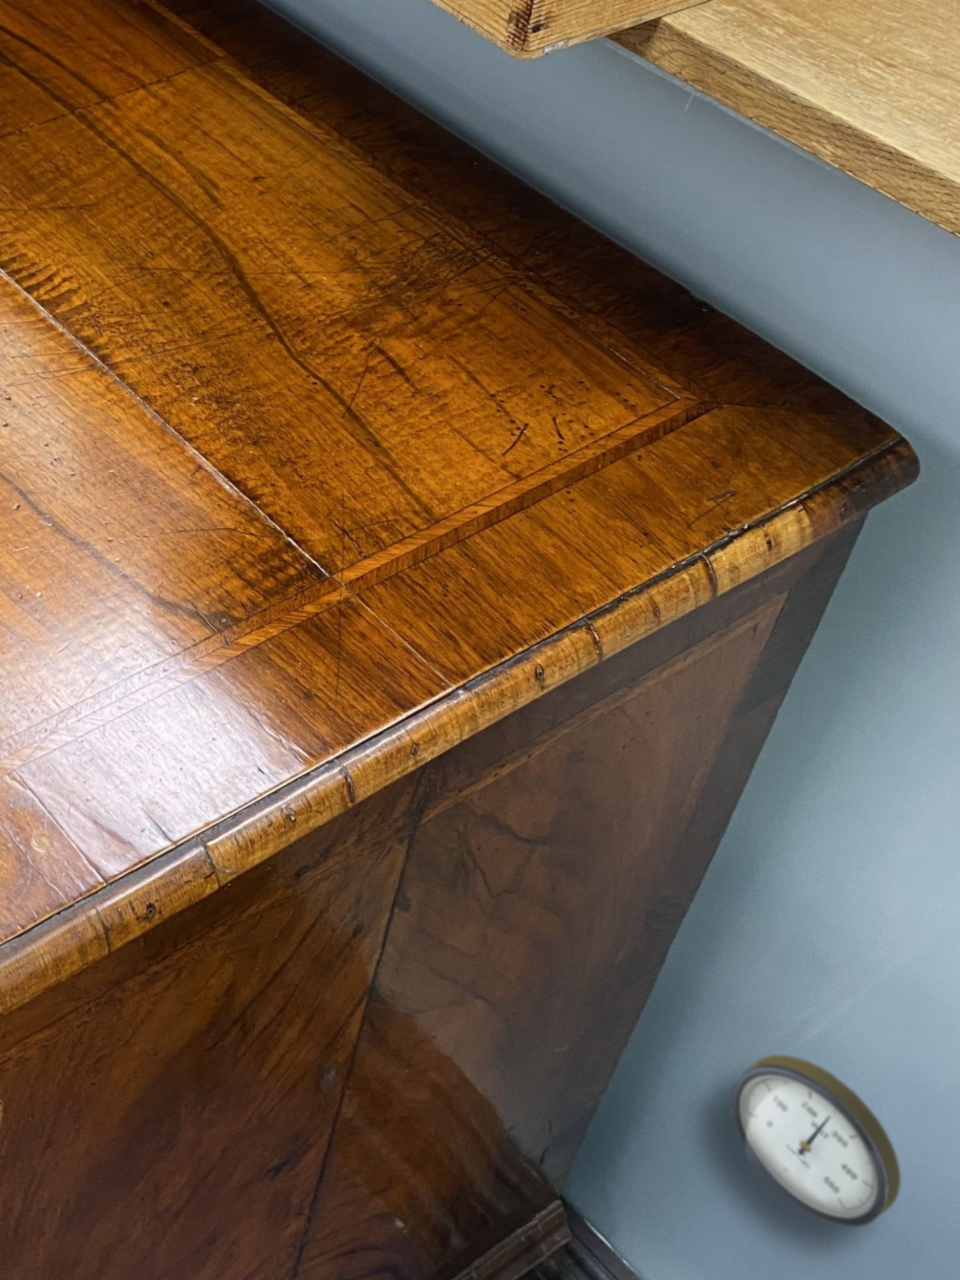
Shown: 250 V
